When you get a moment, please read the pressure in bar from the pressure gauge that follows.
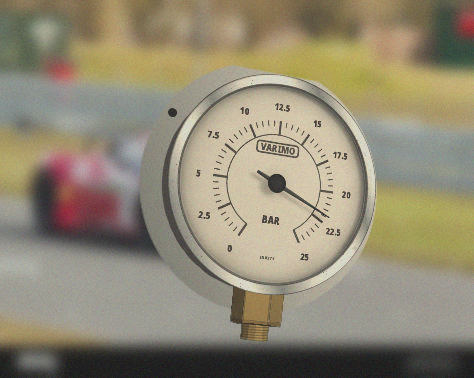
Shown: 22 bar
